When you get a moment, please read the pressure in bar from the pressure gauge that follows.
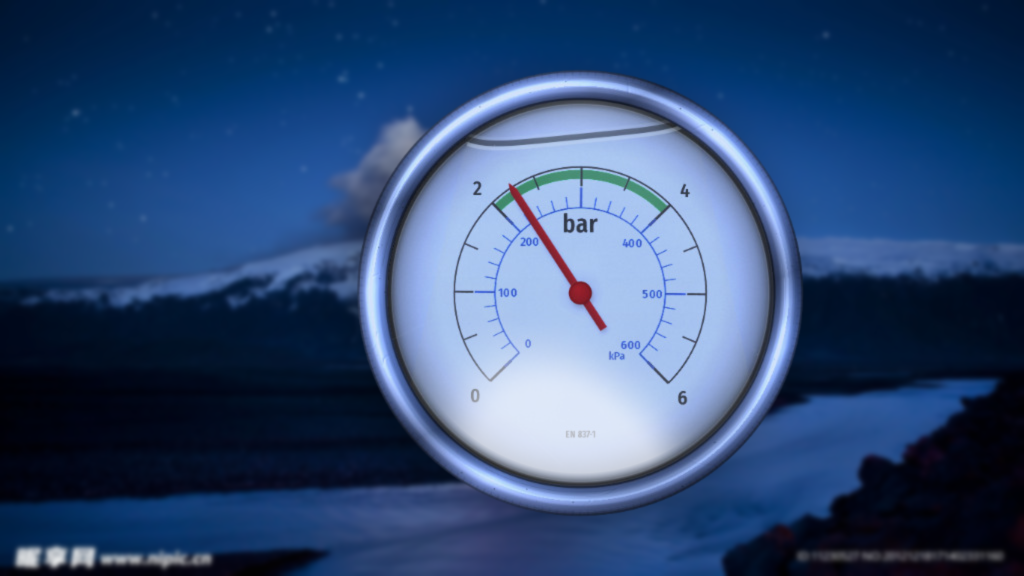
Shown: 2.25 bar
